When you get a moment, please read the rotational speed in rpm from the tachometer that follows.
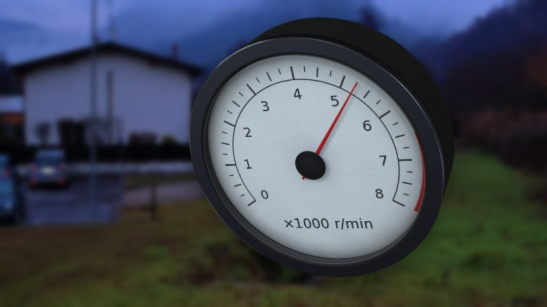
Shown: 5250 rpm
